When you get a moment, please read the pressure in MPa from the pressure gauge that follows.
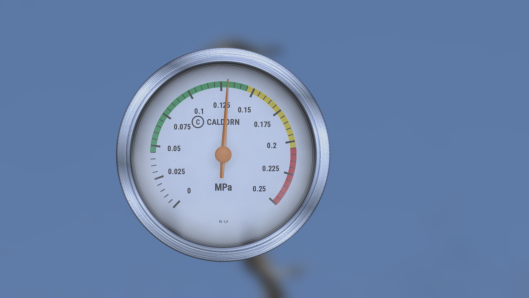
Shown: 0.13 MPa
